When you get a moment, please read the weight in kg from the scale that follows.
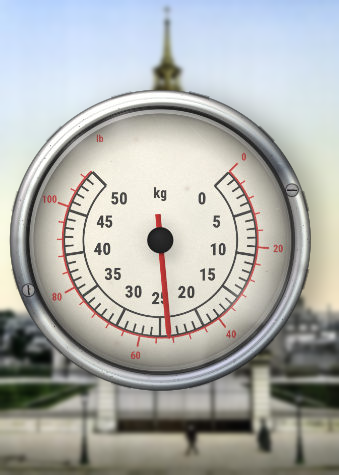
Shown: 24 kg
